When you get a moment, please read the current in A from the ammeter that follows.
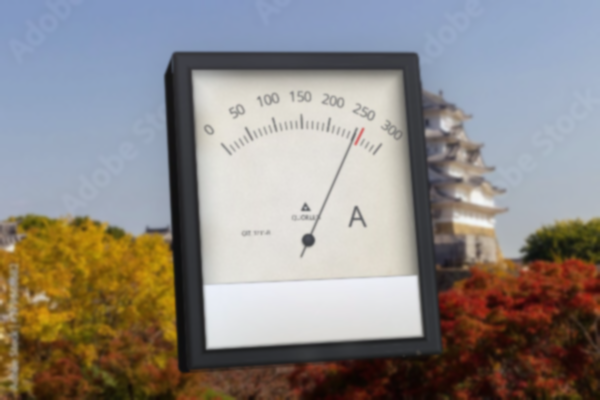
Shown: 250 A
